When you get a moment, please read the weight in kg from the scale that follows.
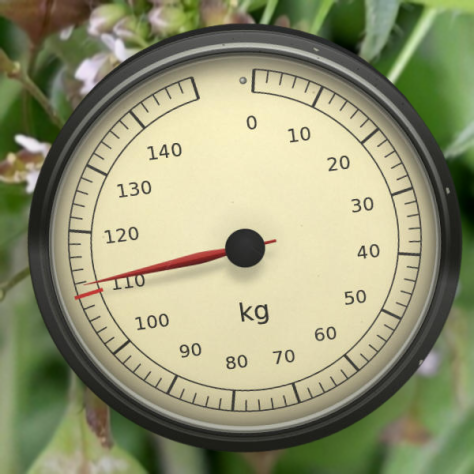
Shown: 112 kg
